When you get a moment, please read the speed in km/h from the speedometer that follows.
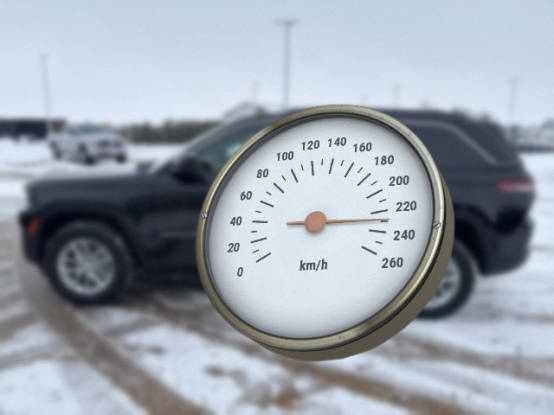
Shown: 230 km/h
